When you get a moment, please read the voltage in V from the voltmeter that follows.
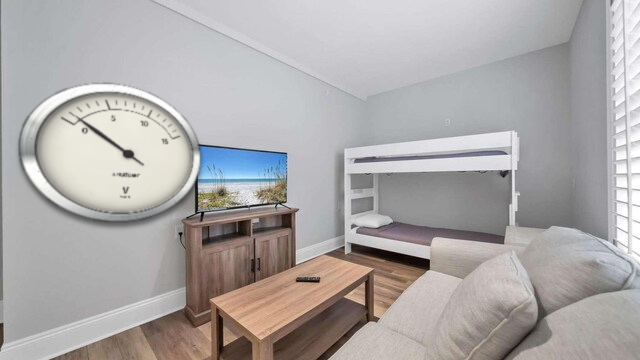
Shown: 1 V
